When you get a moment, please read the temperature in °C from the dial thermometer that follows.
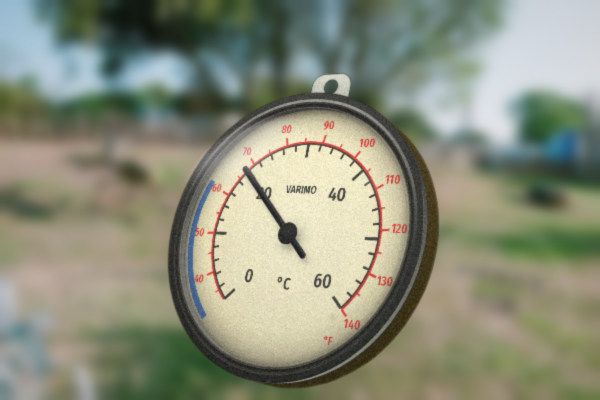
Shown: 20 °C
